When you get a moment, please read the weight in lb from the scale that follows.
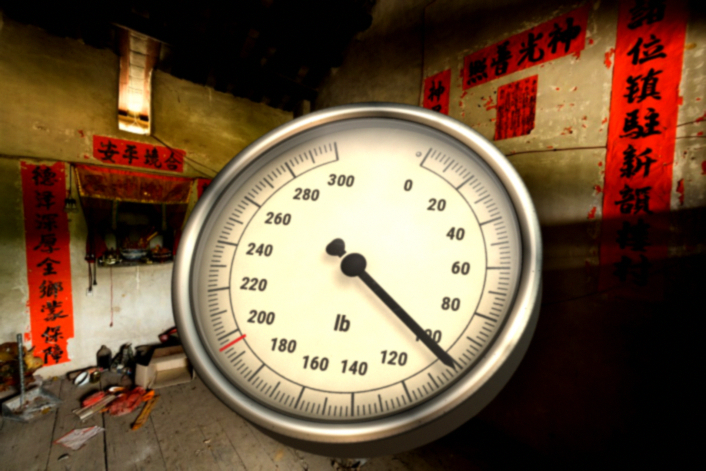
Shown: 102 lb
